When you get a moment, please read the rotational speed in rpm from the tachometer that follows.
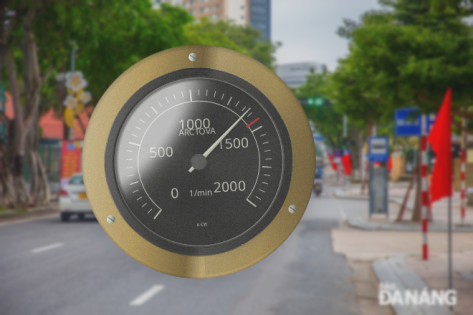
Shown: 1375 rpm
